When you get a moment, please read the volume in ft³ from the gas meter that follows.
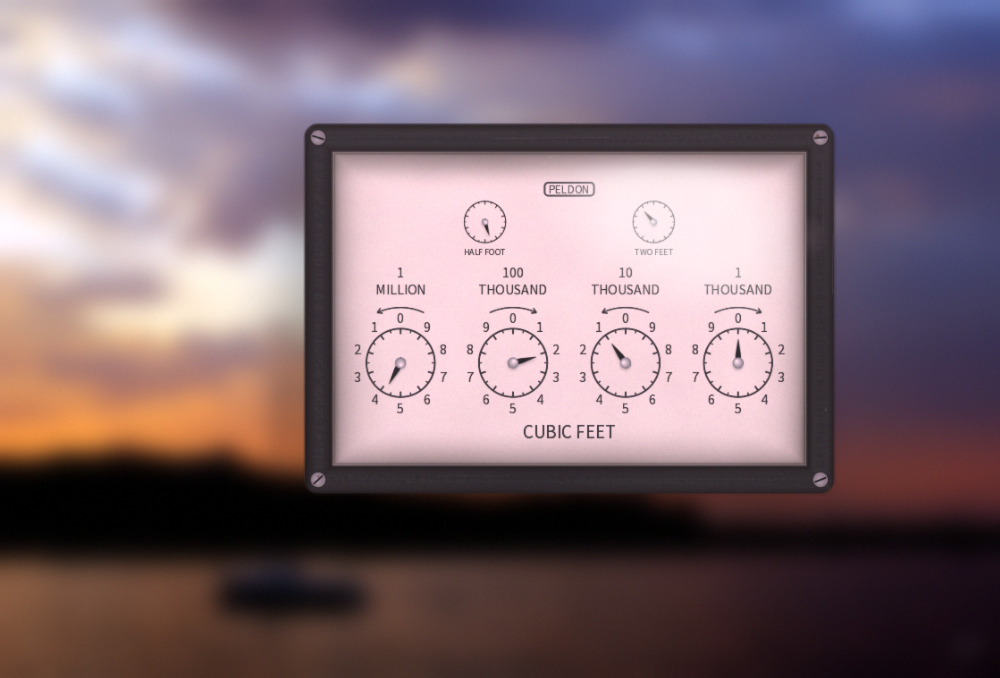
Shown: 421000 ft³
